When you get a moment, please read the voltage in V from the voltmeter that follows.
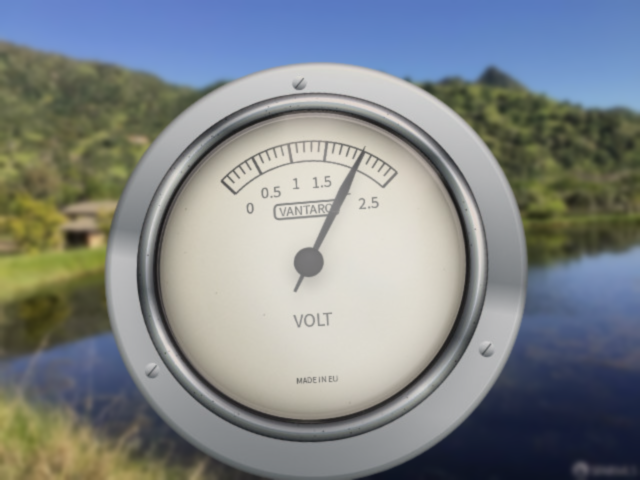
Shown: 2 V
